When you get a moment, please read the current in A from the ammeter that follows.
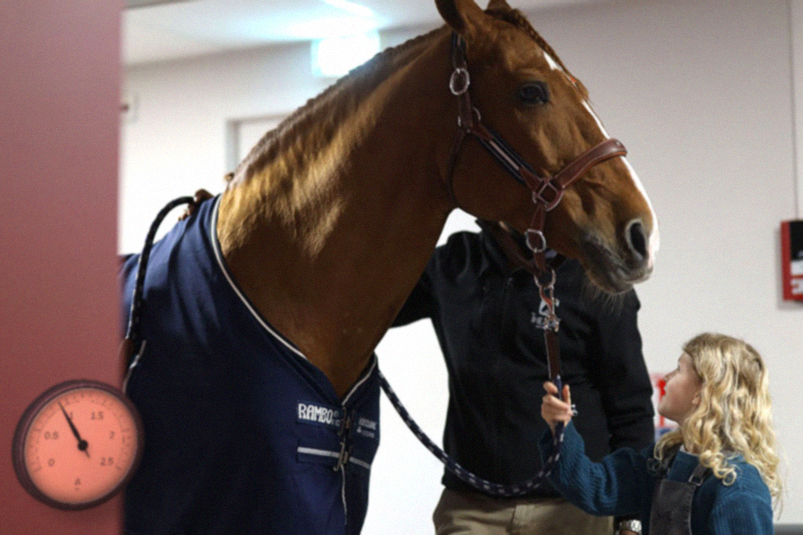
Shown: 0.9 A
